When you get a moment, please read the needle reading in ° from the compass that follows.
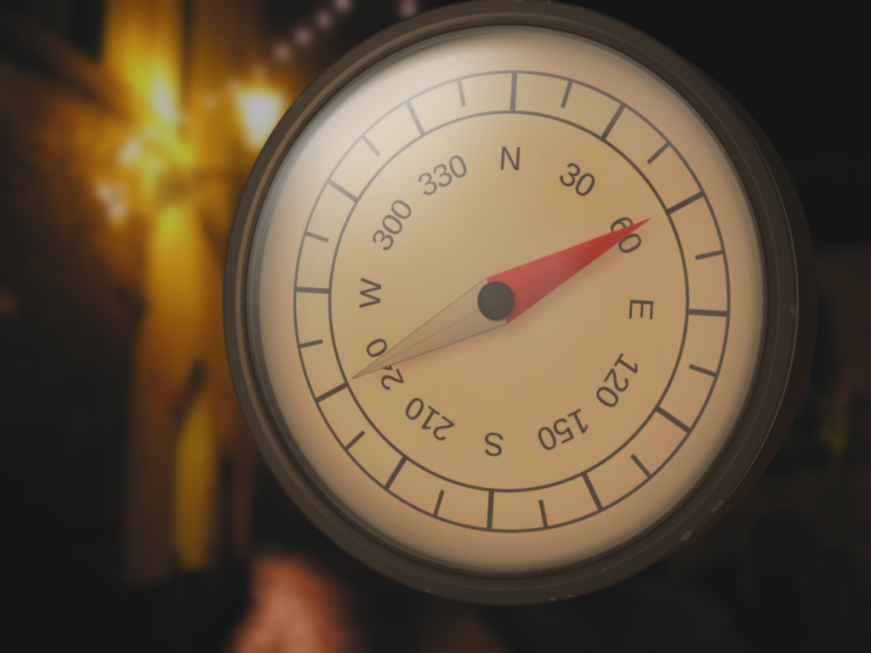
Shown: 60 °
